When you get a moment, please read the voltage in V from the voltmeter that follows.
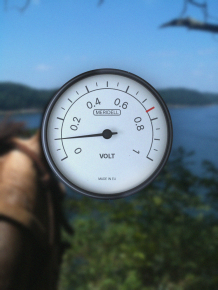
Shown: 0.1 V
